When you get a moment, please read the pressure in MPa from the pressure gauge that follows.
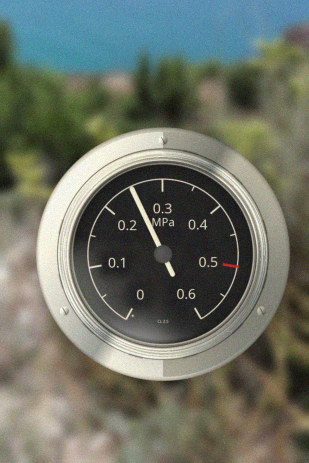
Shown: 0.25 MPa
